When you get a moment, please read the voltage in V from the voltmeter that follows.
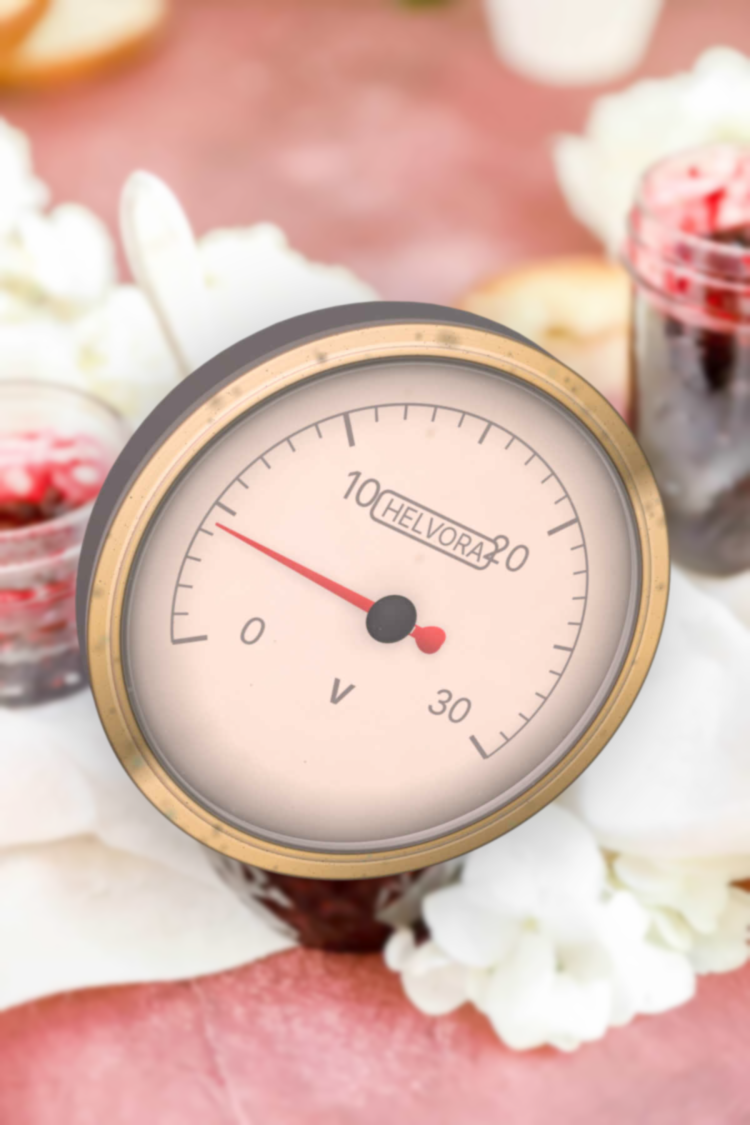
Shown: 4.5 V
